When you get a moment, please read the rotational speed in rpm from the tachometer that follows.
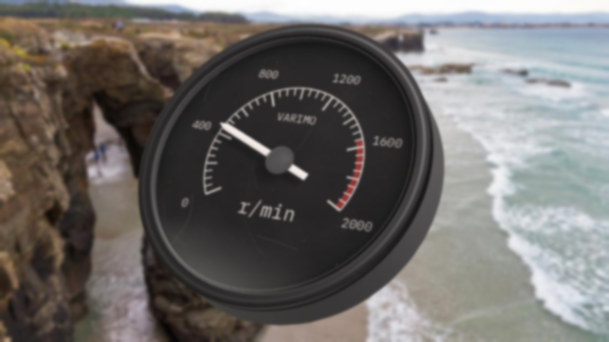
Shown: 450 rpm
